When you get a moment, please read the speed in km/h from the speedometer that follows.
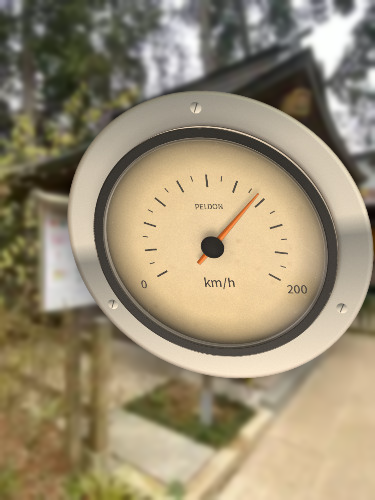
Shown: 135 km/h
